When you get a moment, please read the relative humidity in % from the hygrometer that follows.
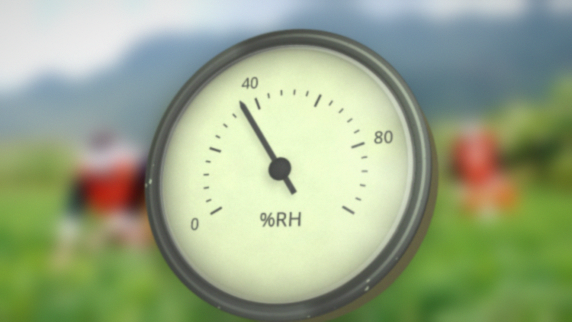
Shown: 36 %
